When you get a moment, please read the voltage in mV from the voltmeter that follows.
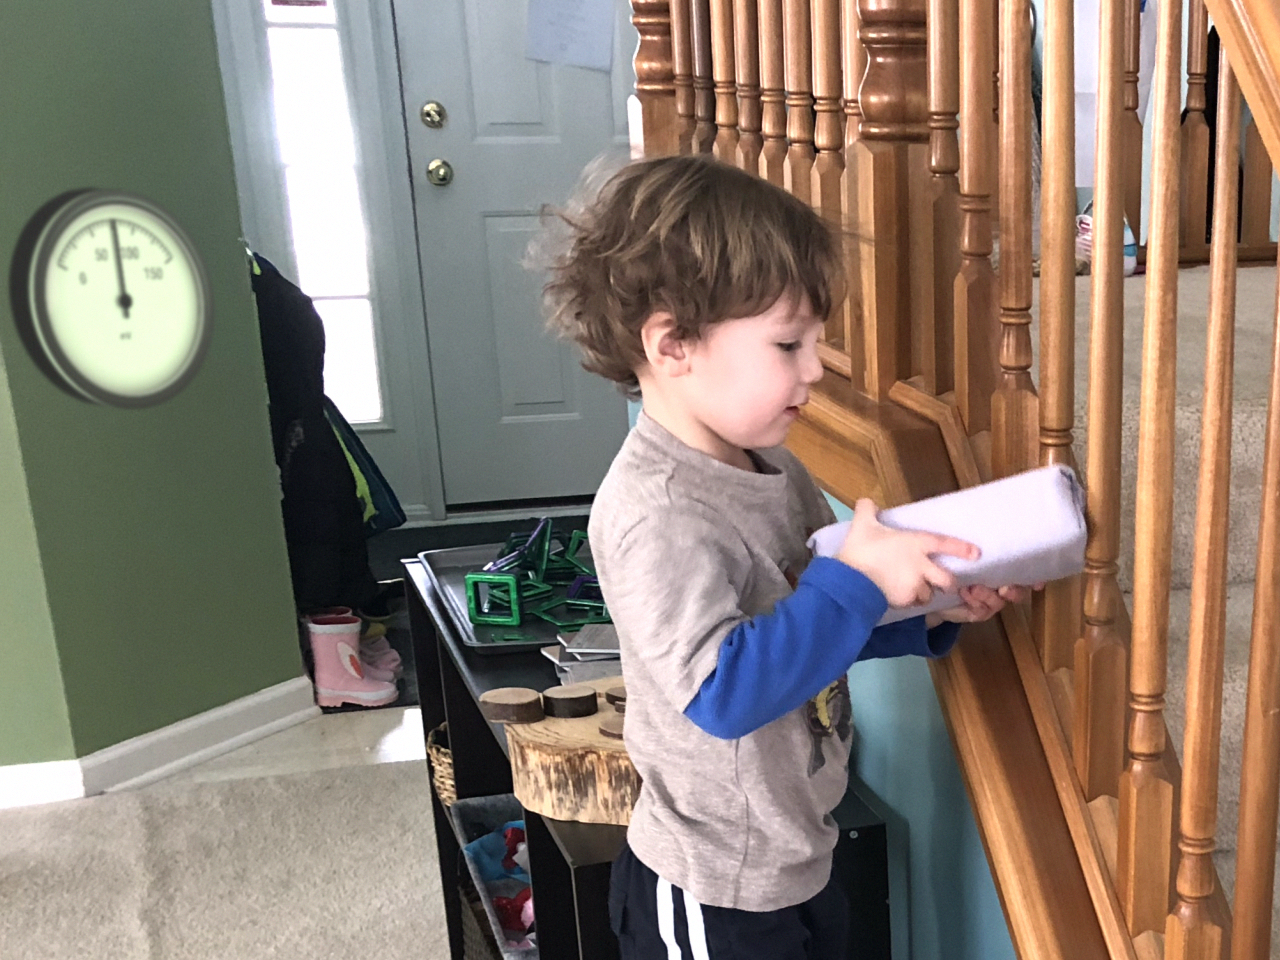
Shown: 75 mV
